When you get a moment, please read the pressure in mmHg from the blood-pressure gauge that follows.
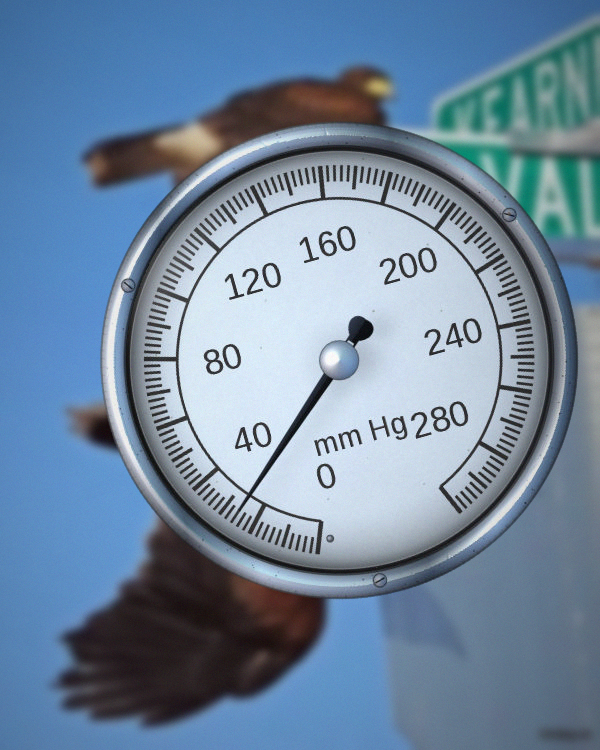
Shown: 26 mmHg
